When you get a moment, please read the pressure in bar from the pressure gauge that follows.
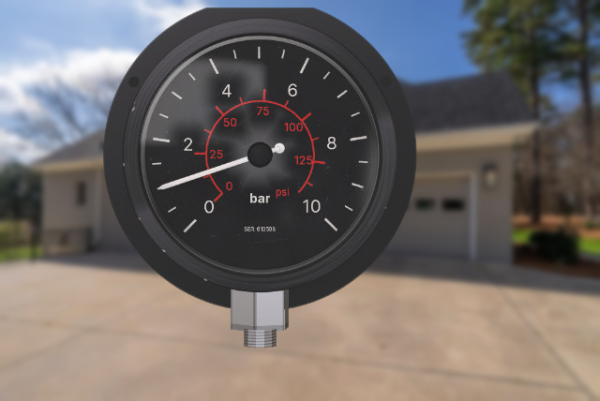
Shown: 1 bar
